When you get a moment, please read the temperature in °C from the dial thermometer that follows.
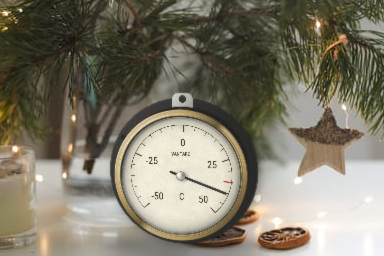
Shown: 40 °C
